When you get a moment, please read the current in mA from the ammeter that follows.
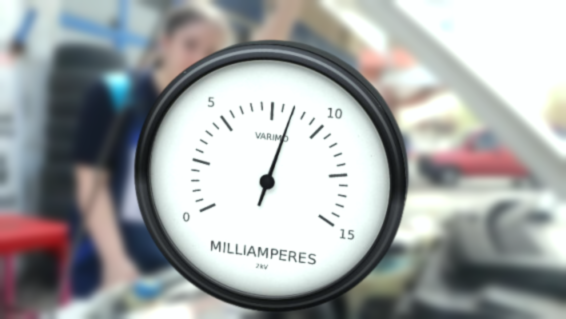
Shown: 8.5 mA
